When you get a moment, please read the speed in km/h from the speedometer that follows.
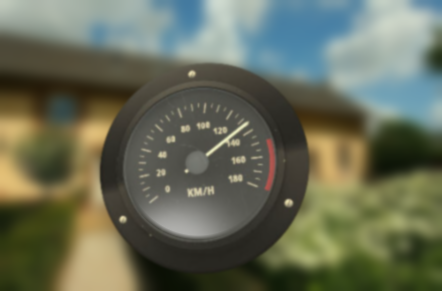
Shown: 135 km/h
